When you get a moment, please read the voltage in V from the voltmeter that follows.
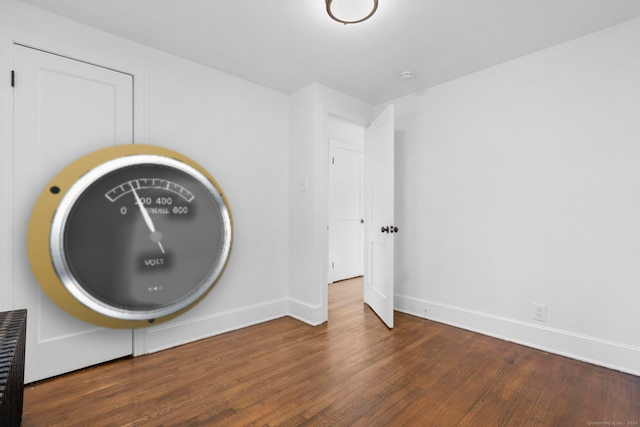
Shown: 150 V
